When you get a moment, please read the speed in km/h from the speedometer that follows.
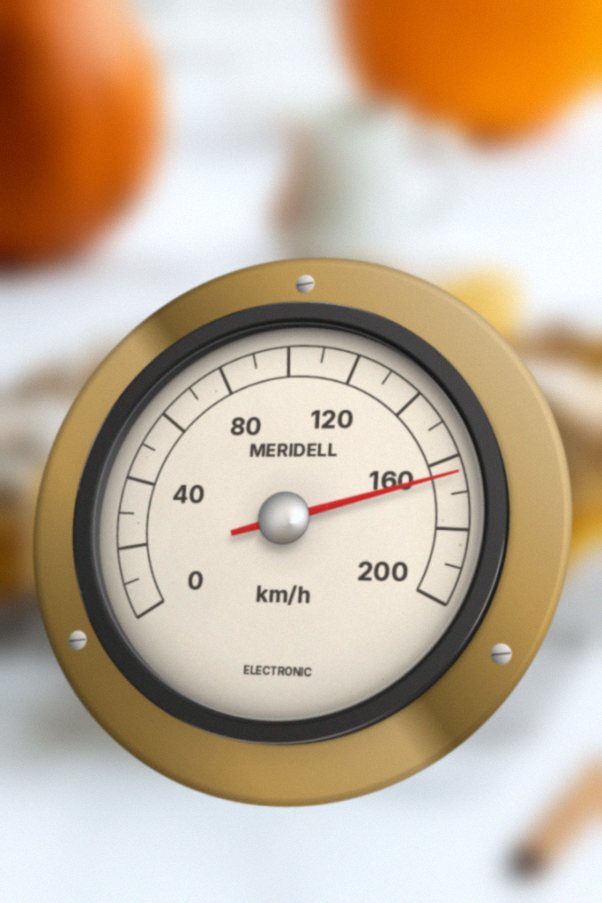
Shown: 165 km/h
